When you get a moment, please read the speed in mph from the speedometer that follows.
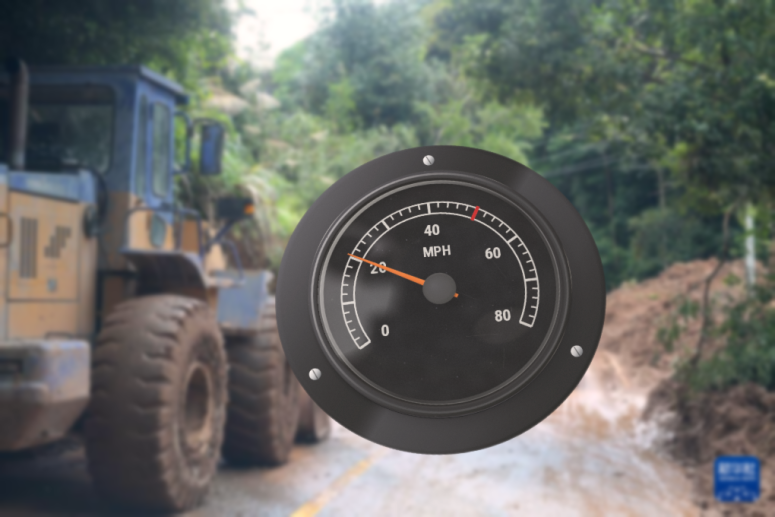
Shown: 20 mph
